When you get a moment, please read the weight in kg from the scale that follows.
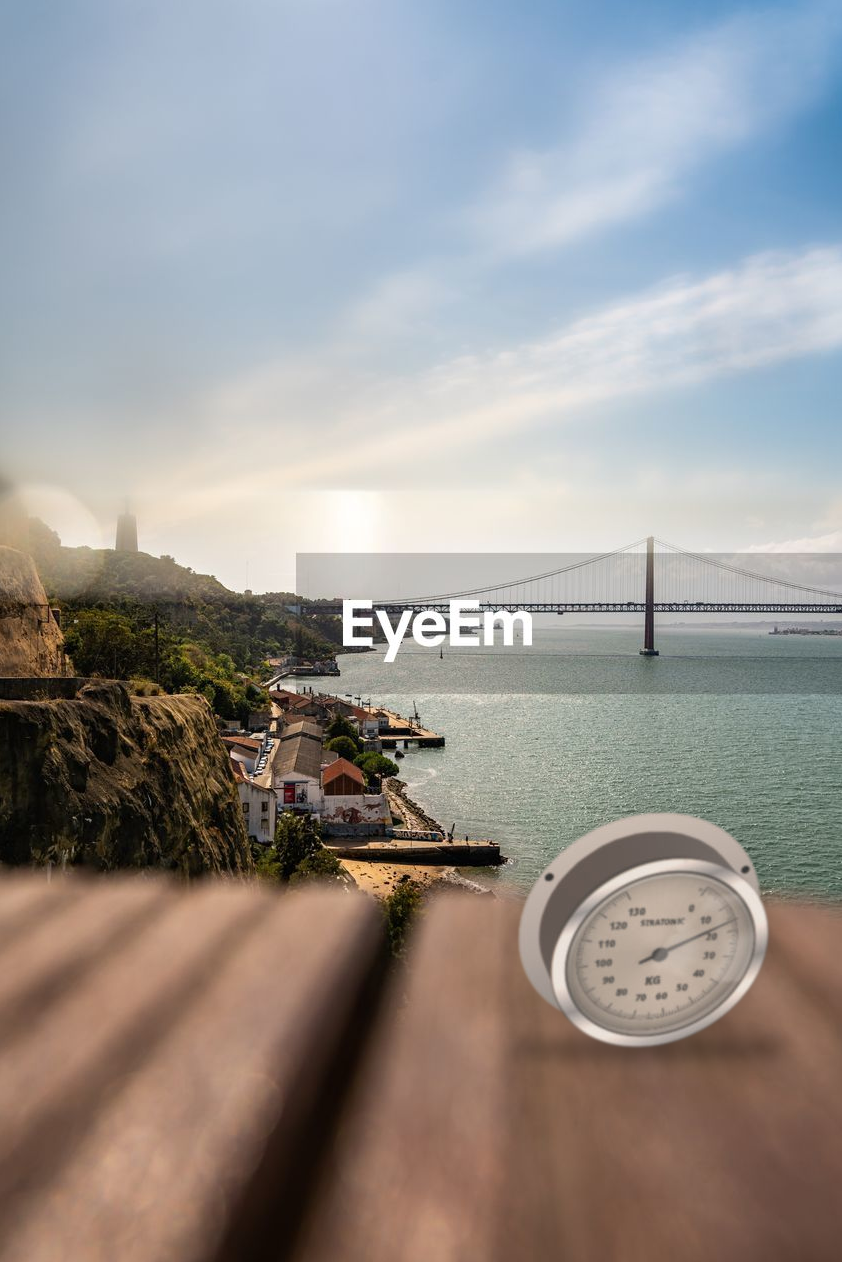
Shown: 15 kg
